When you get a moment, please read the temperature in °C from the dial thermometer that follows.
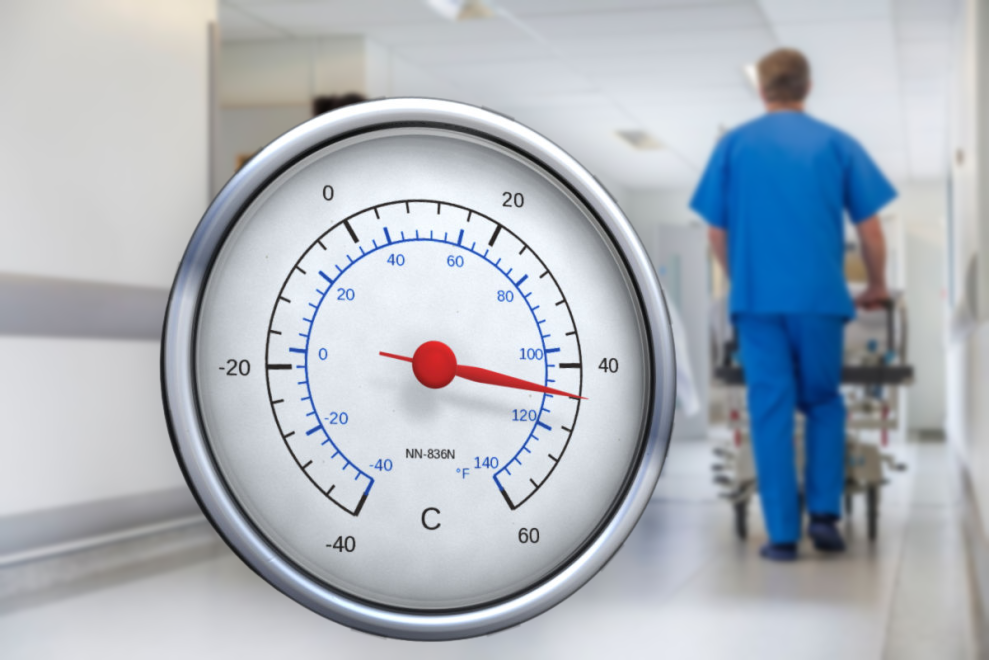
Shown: 44 °C
